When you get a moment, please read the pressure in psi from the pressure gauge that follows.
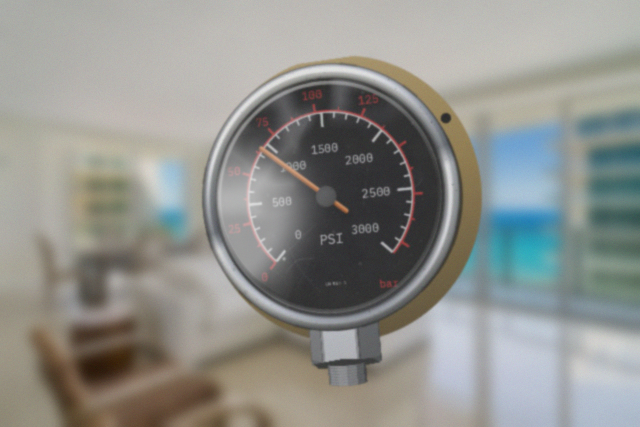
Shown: 950 psi
